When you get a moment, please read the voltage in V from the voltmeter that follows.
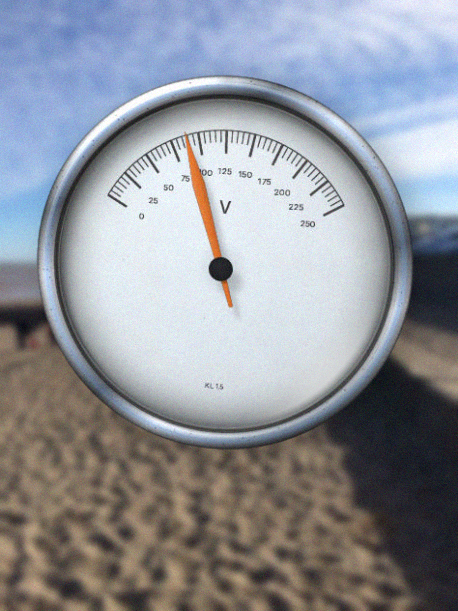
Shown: 90 V
